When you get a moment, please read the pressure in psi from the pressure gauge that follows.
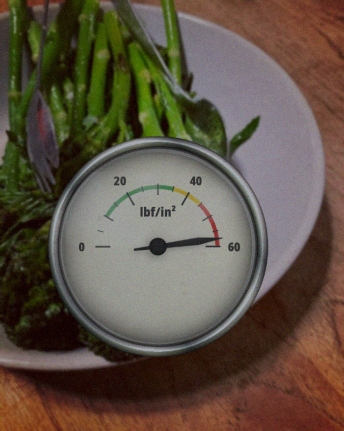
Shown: 57.5 psi
